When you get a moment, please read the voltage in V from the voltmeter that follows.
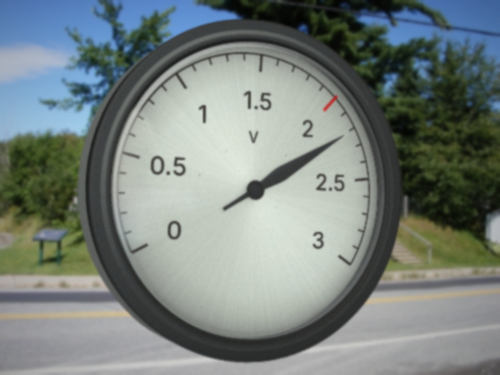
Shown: 2.2 V
